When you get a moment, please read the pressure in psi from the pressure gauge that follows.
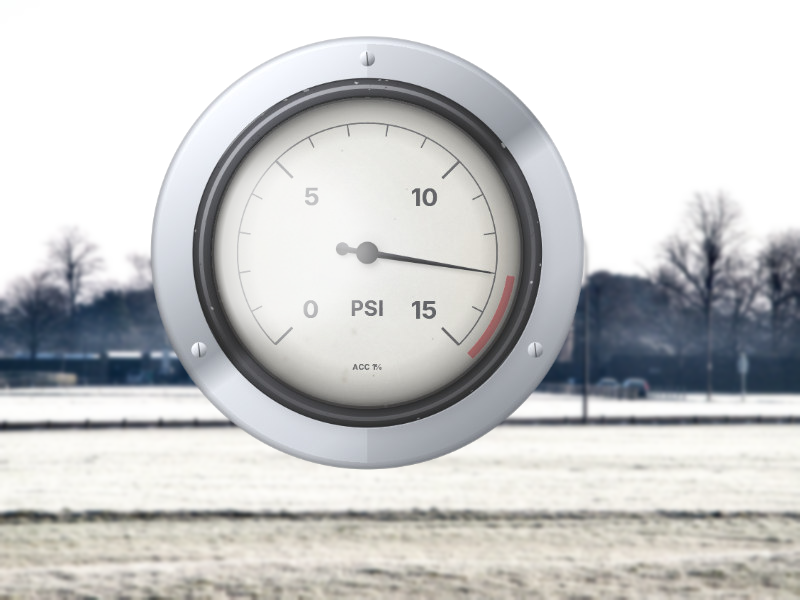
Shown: 13 psi
